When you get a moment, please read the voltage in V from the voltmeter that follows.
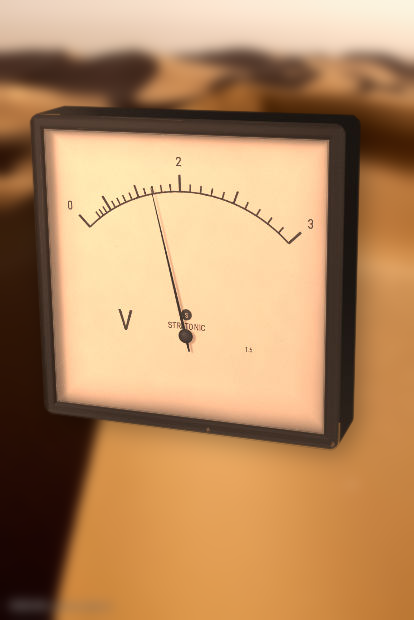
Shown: 1.7 V
